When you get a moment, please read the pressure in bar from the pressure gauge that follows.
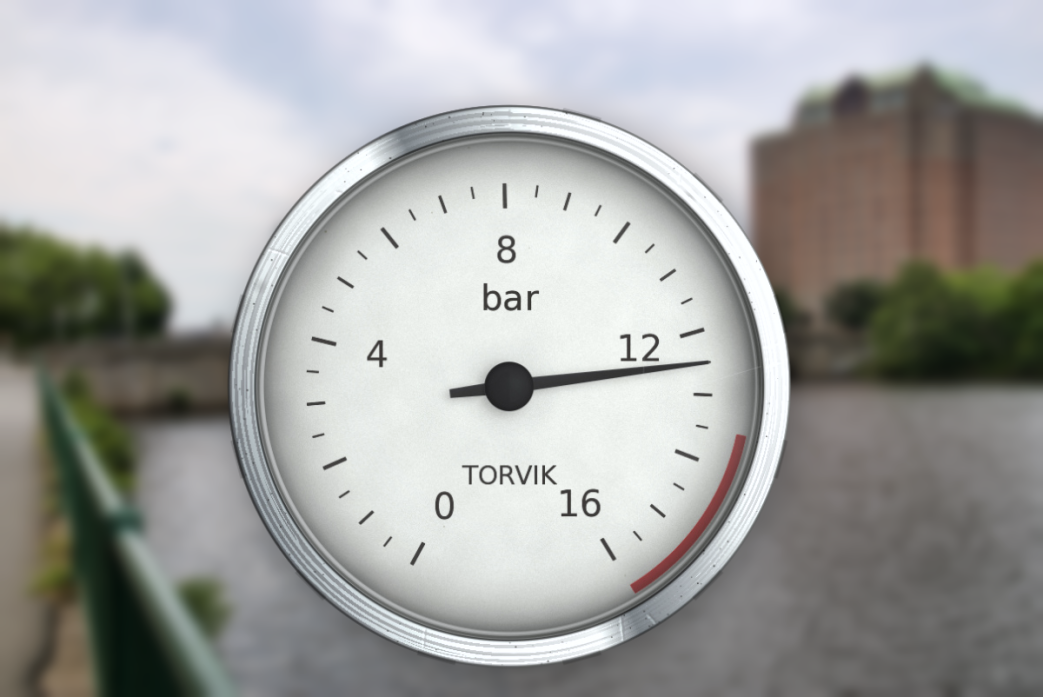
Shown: 12.5 bar
